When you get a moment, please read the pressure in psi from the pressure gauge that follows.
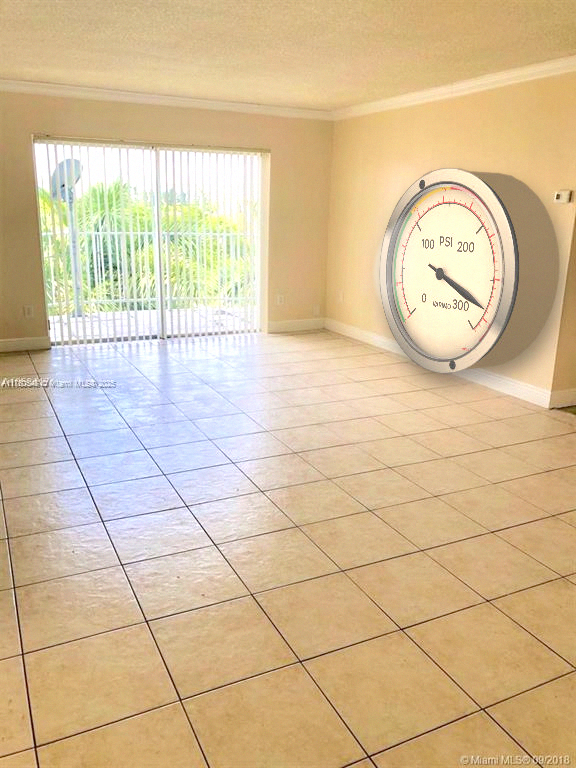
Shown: 275 psi
